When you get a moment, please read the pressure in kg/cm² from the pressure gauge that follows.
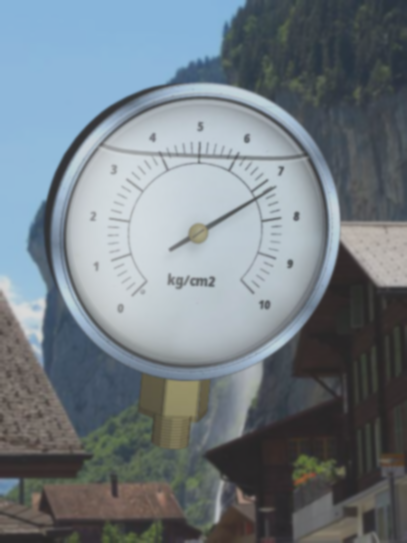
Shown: 7.2 kg/cm²
